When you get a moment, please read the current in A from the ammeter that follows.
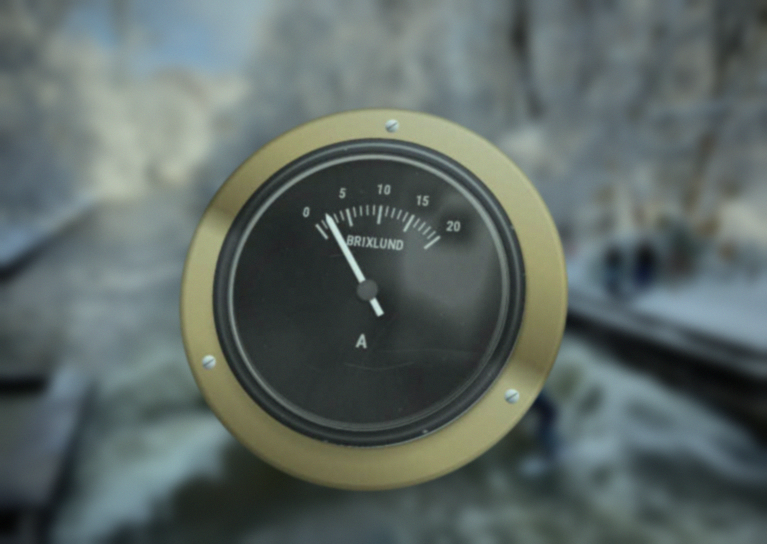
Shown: 2 A
